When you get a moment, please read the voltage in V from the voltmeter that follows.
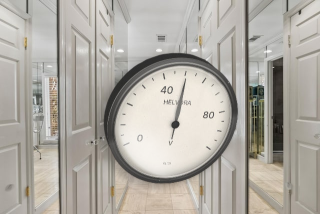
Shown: 50 V
